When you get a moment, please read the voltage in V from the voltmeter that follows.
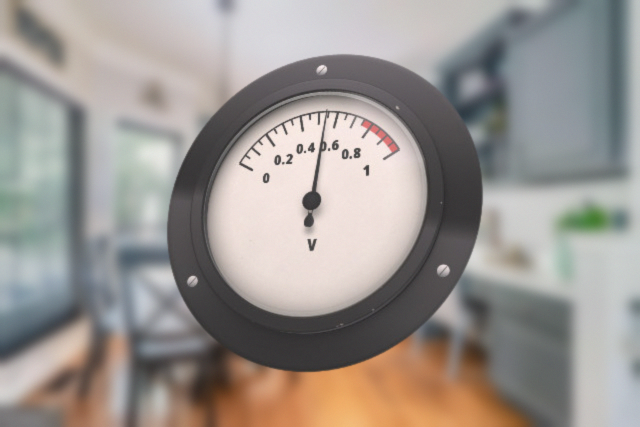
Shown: 0.55 V
